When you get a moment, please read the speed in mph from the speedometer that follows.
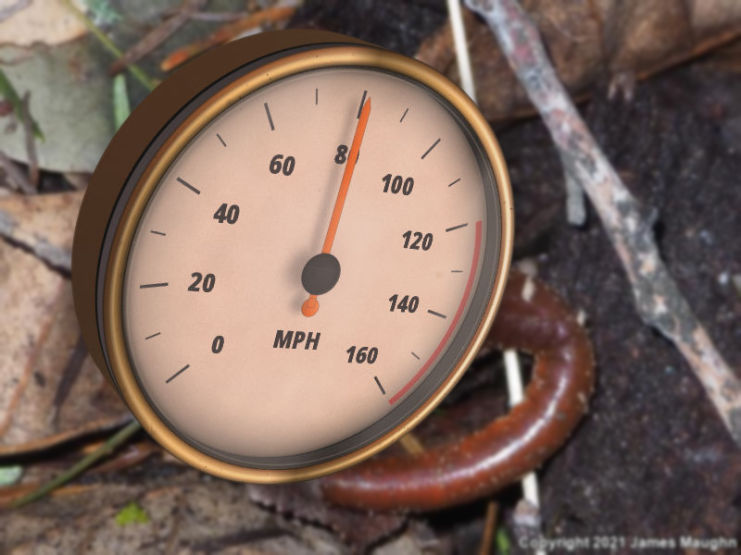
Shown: 80 mph
